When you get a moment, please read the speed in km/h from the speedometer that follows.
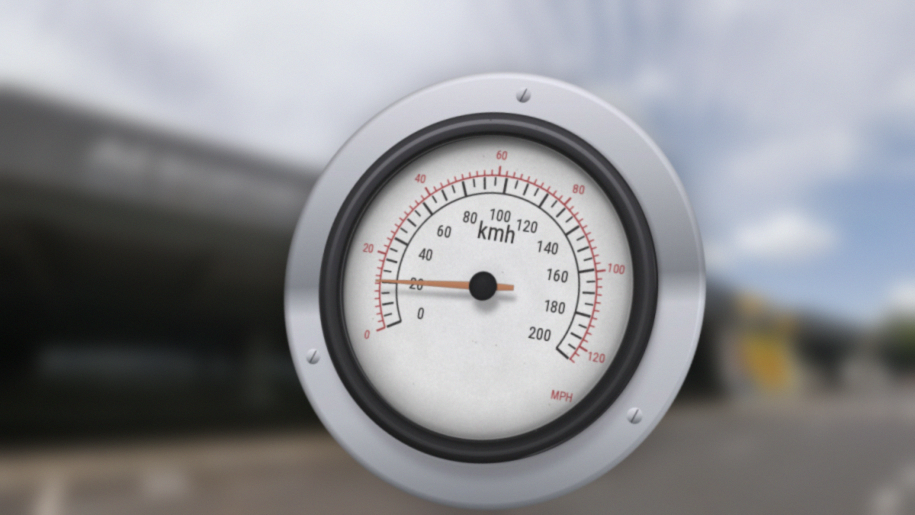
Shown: 20 km/h
